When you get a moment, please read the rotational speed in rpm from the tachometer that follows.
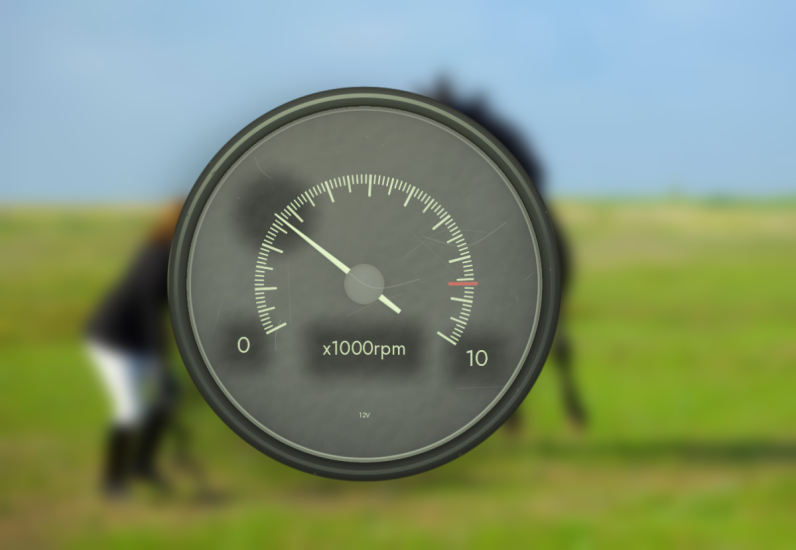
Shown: 2700 rpm
